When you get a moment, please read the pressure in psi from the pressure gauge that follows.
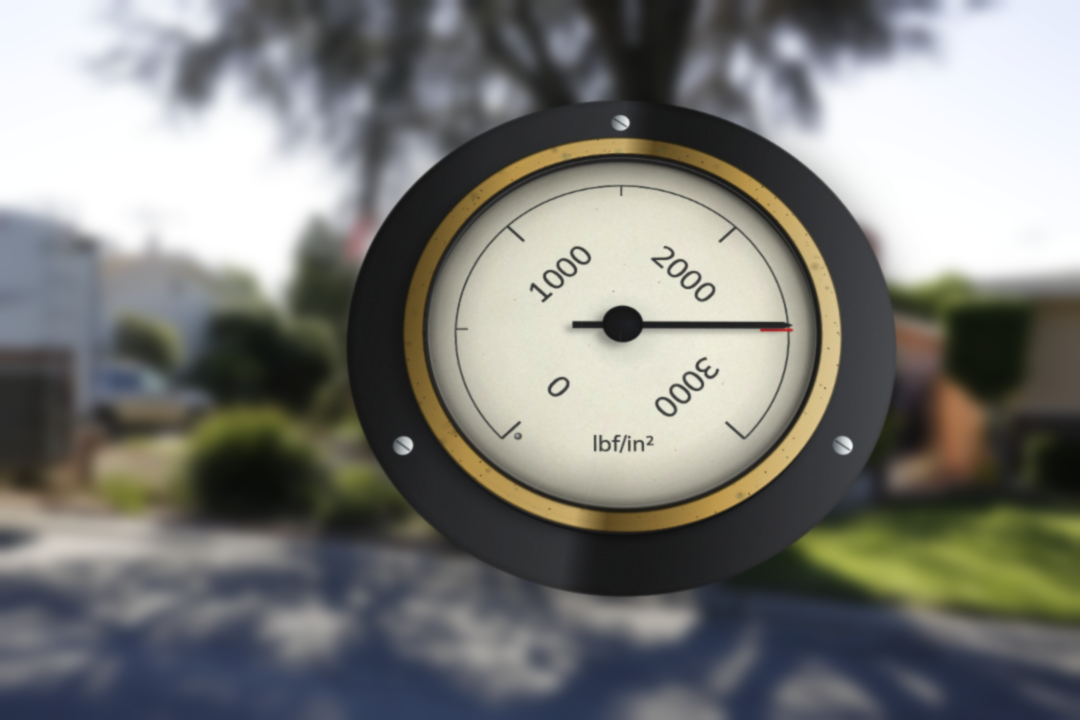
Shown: 2500 psi
